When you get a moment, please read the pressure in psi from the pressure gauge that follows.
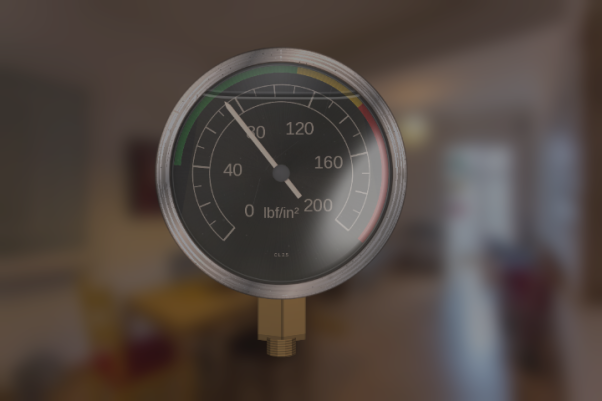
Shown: 75 psi
